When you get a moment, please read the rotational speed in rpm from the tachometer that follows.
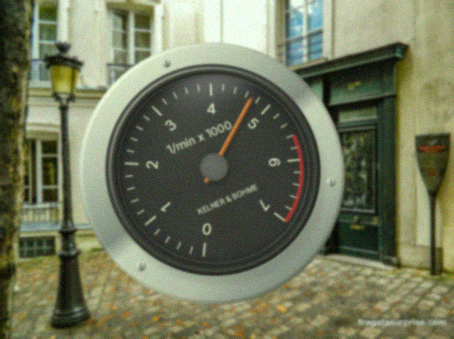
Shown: 4700 rpm
